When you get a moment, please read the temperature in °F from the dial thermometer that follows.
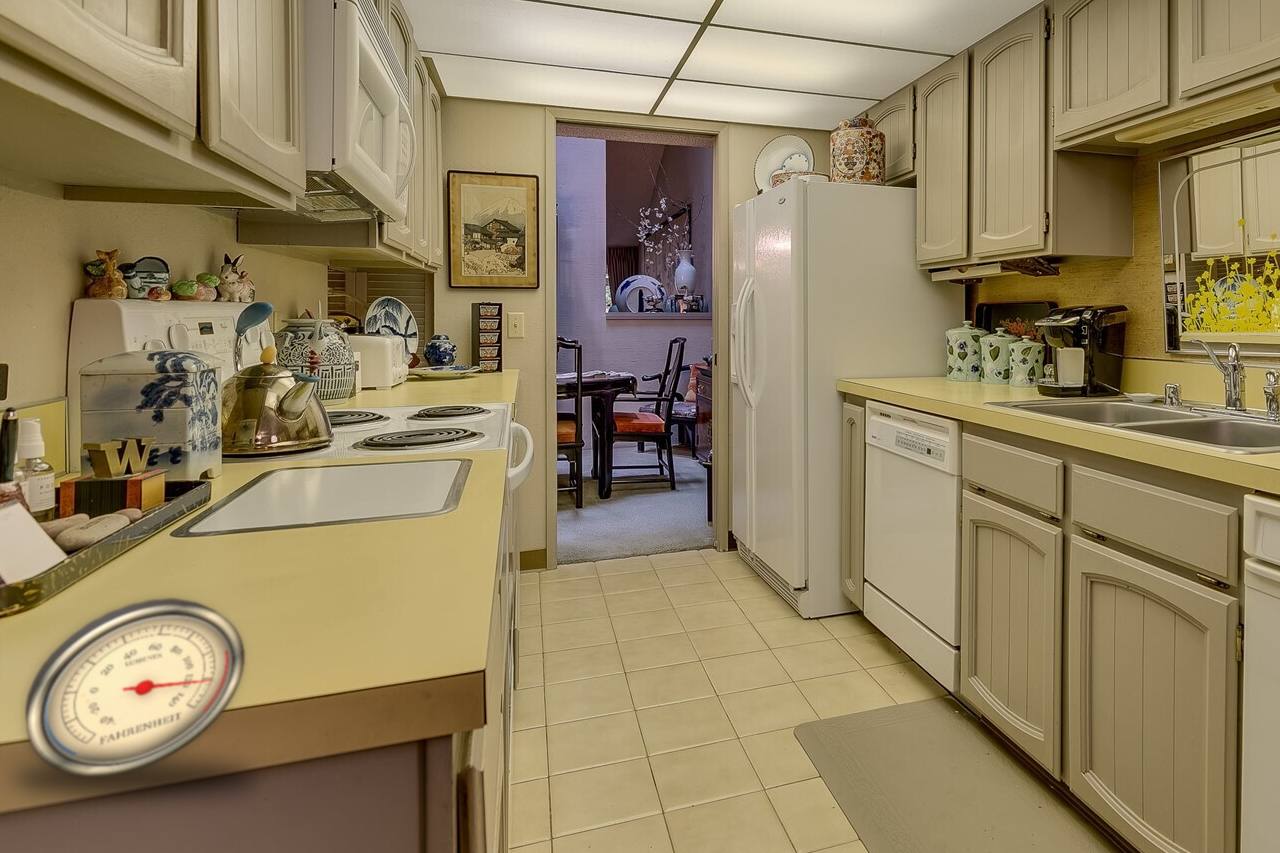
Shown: 120 °F
